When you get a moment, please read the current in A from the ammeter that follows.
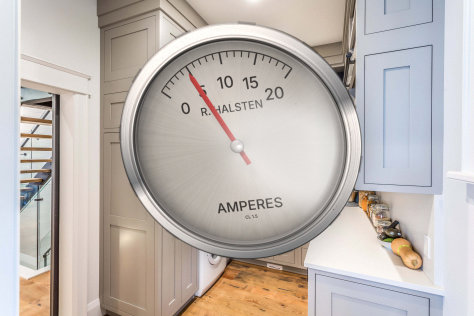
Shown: 5 A
